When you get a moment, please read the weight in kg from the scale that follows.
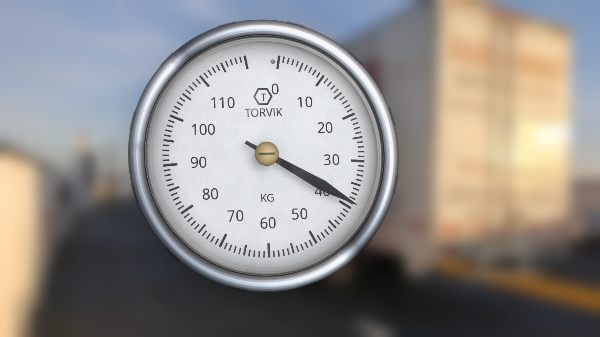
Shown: 39 kg
